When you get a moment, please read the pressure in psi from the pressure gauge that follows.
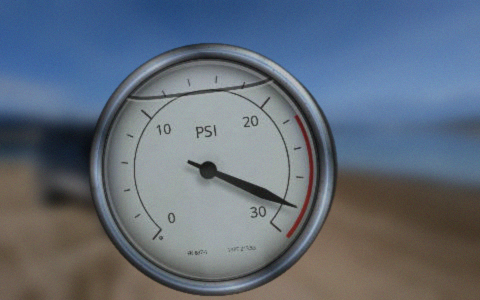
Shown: 28 psi
